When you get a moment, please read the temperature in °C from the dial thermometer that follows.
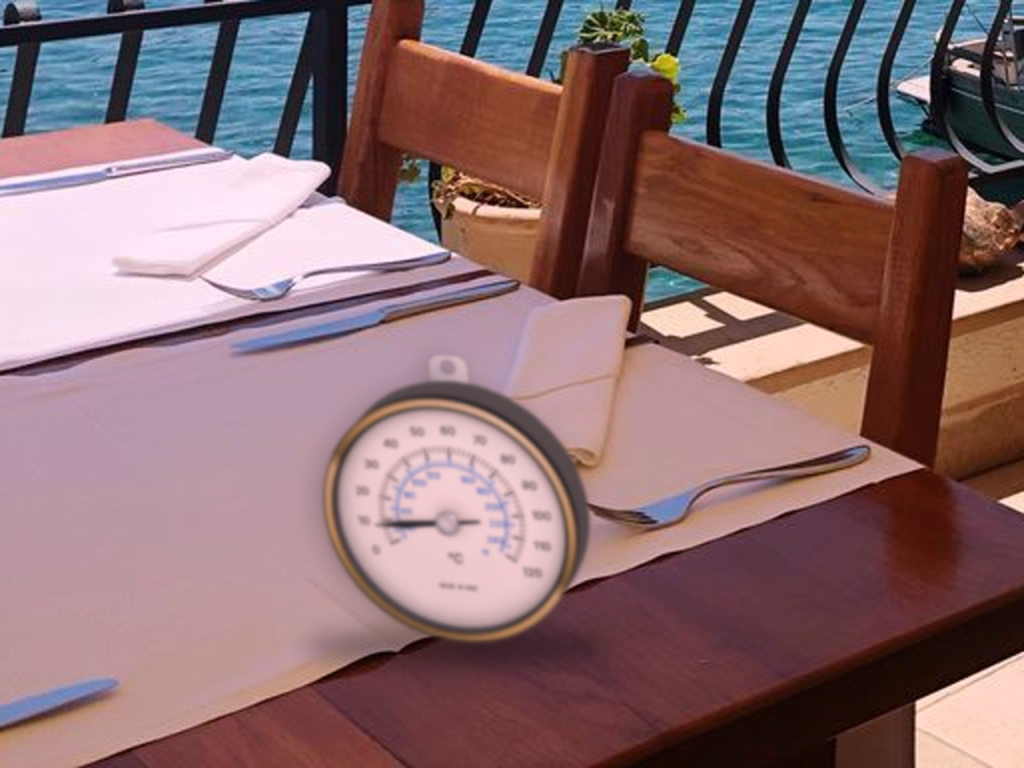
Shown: 10 °C
